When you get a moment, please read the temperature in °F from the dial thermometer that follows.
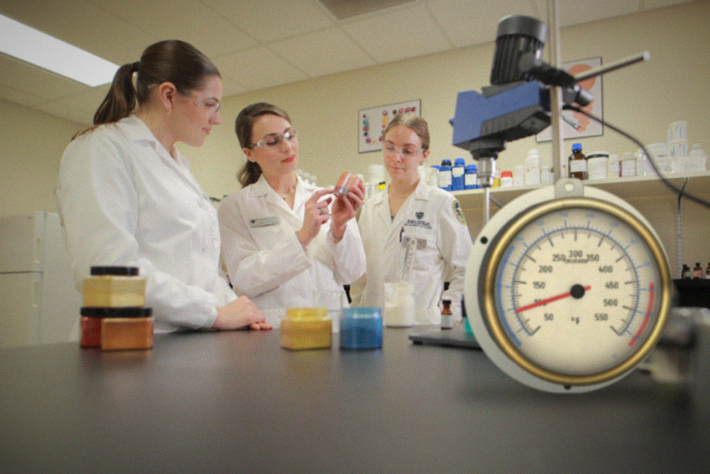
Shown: 100 °F
